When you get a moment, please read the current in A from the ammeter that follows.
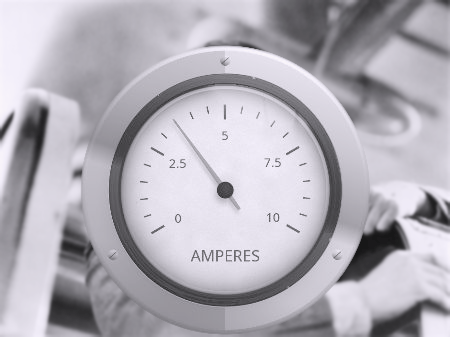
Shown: 3.5 A
